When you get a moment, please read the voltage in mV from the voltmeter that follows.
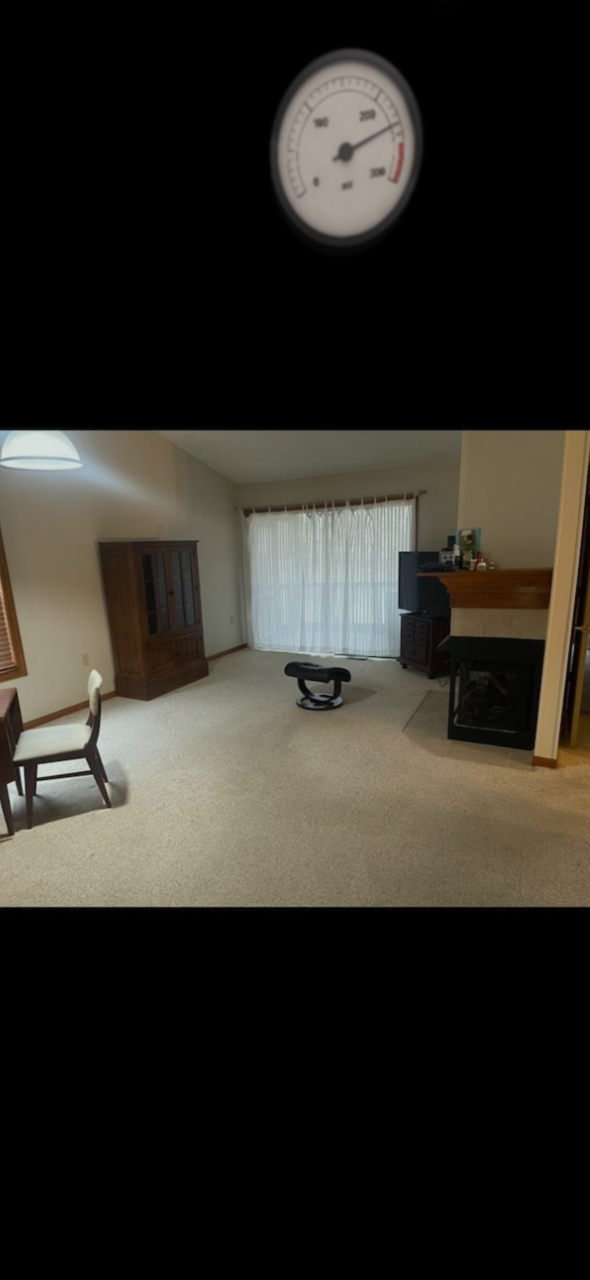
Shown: 240 mV
